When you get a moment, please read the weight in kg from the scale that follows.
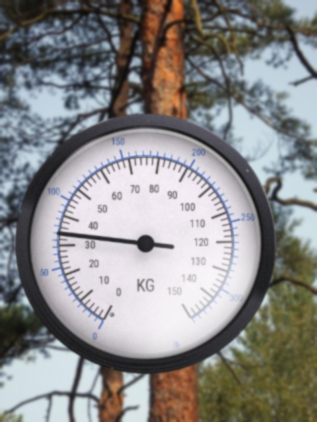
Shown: 34 kg
